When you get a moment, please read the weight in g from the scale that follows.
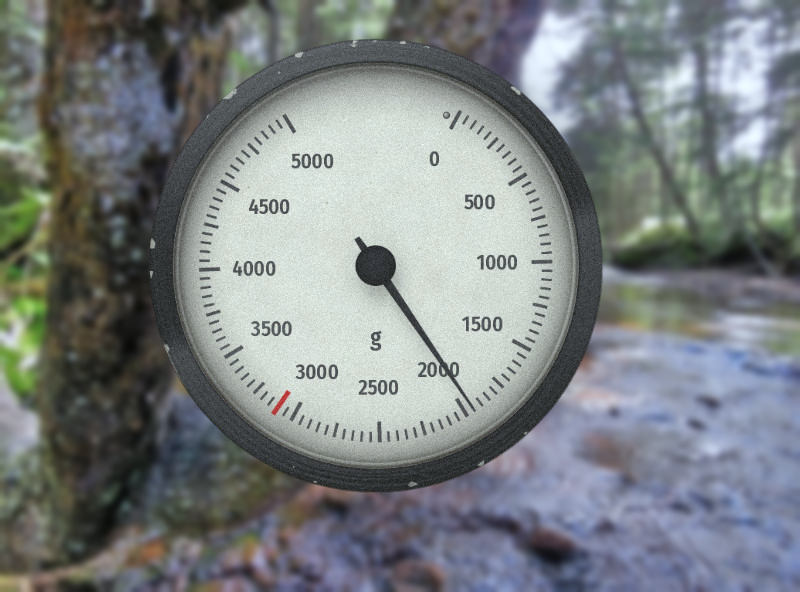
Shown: 1950 g
